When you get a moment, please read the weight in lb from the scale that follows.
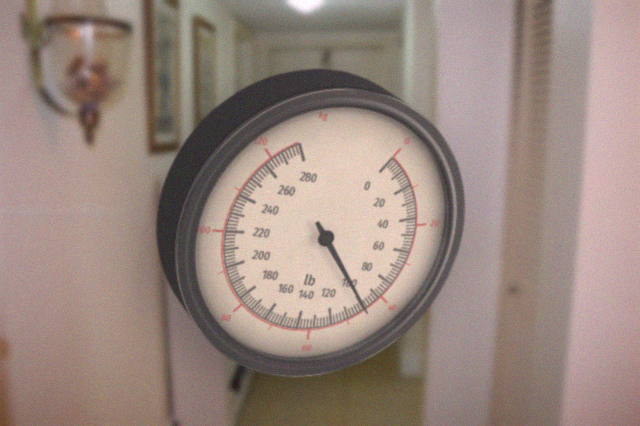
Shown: 100 lb
